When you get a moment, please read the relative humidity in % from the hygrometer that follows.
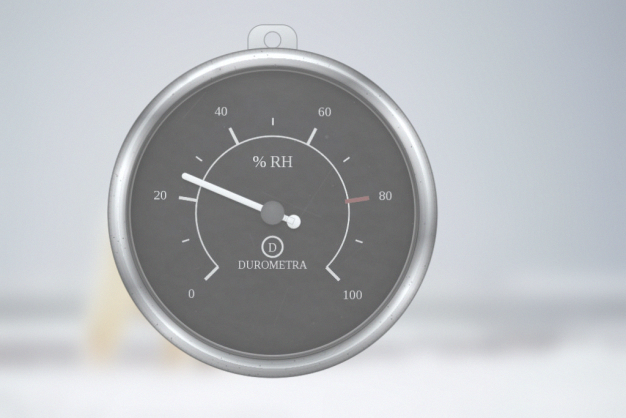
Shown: 25 %
